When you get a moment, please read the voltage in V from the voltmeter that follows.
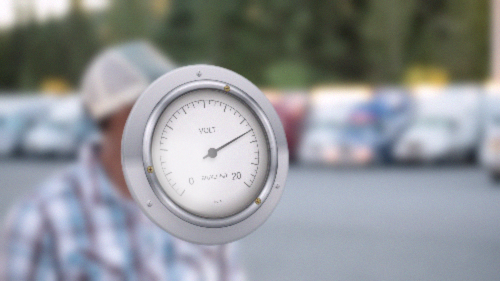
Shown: 15 V
